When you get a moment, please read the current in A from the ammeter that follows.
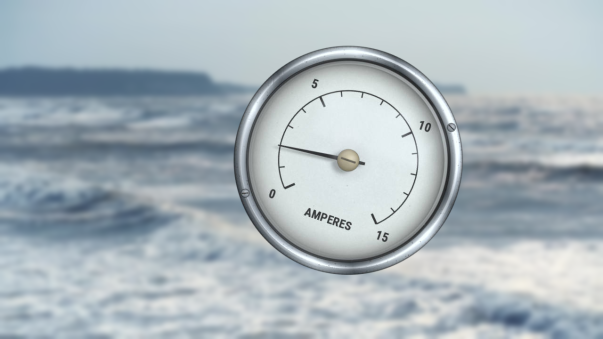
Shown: 2 A
